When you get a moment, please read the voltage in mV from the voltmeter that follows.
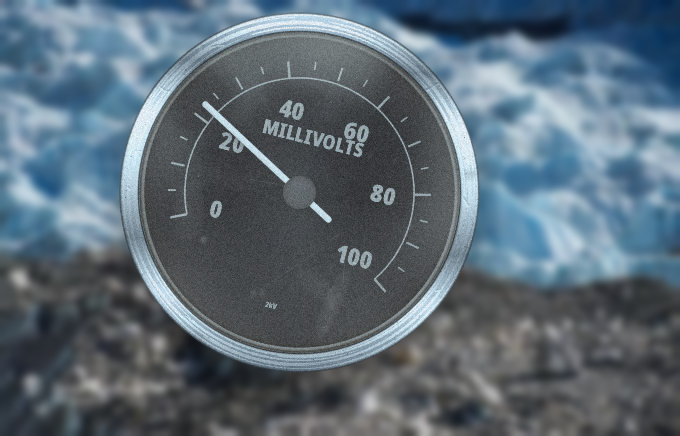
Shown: 22.5 mV
